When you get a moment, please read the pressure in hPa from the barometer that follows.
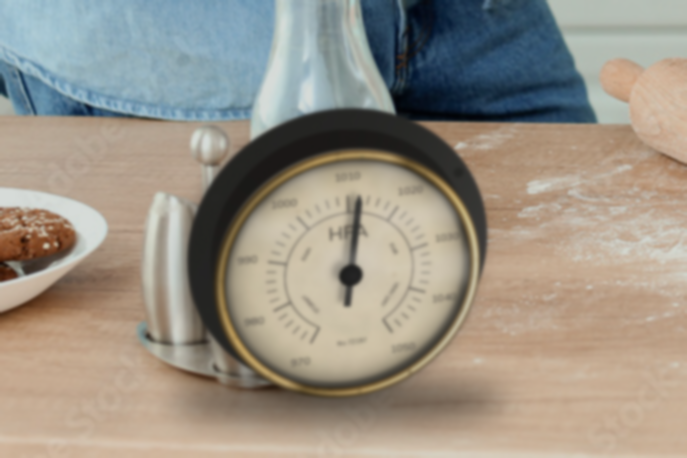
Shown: 1012 hPa
